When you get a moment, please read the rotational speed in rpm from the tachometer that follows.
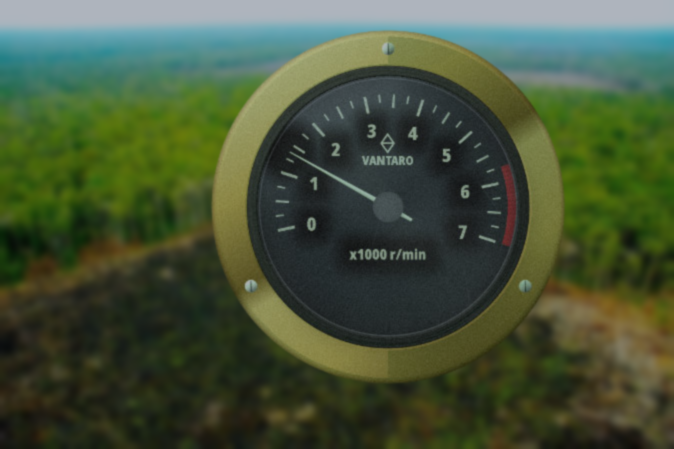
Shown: 1375 rpm
